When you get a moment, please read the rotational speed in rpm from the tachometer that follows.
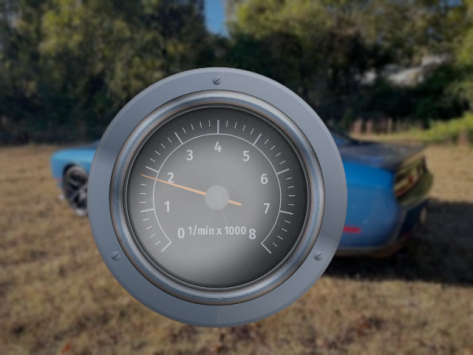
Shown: 1800 rpm
